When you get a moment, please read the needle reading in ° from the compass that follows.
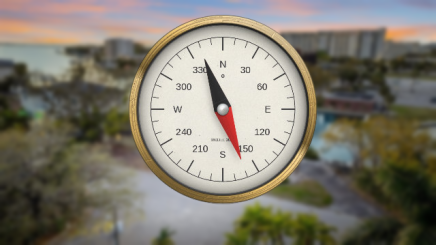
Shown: 160 °
